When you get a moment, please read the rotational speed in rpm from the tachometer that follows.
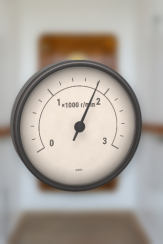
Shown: 1800 rpm
